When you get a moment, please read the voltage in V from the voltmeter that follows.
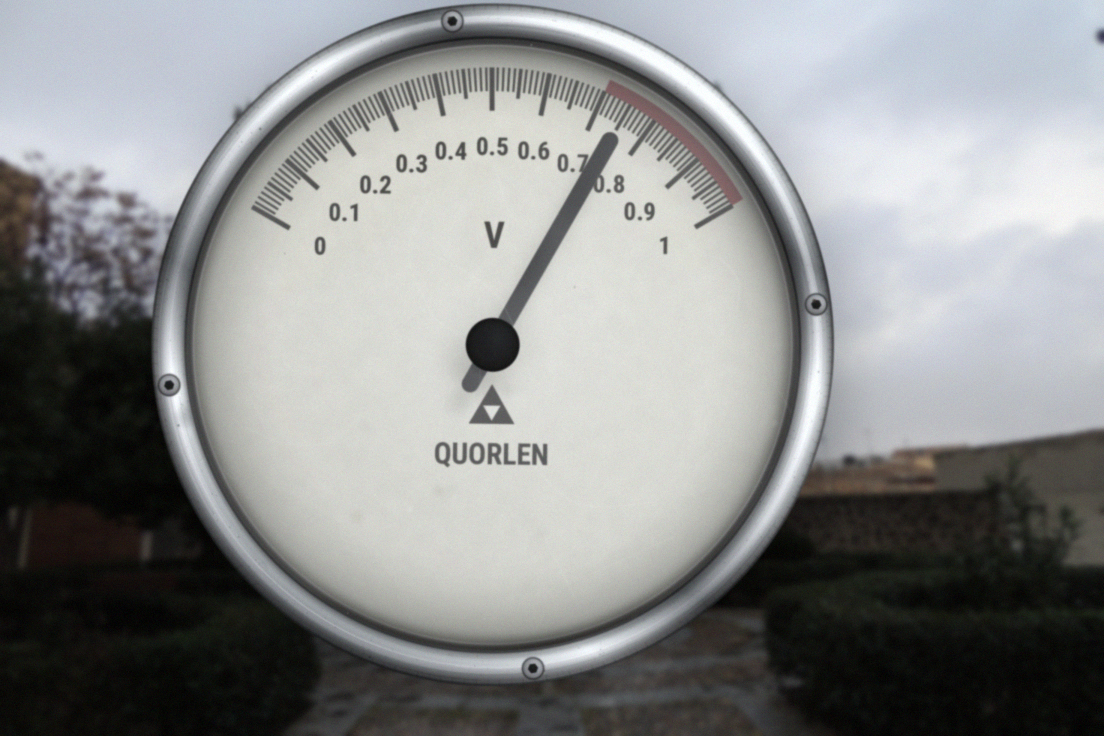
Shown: 0.75 V
